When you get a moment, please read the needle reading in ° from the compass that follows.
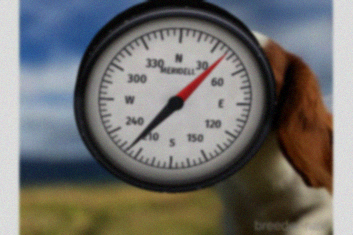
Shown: 40 °
